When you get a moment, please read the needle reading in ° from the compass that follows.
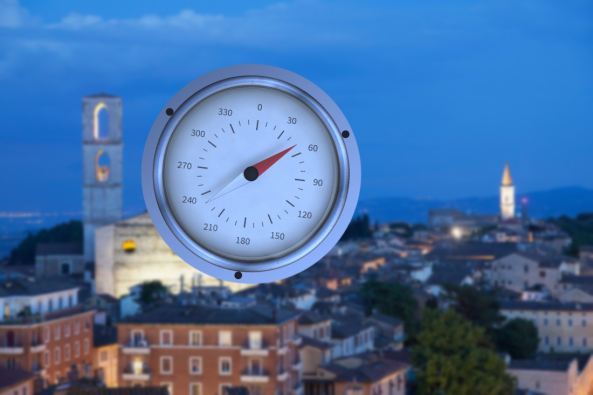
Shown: 50 °
